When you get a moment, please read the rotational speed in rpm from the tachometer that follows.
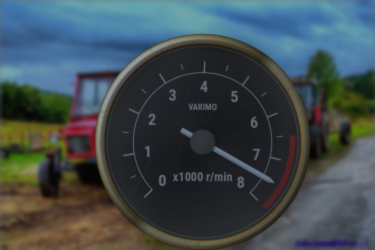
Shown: 7500 rpm
